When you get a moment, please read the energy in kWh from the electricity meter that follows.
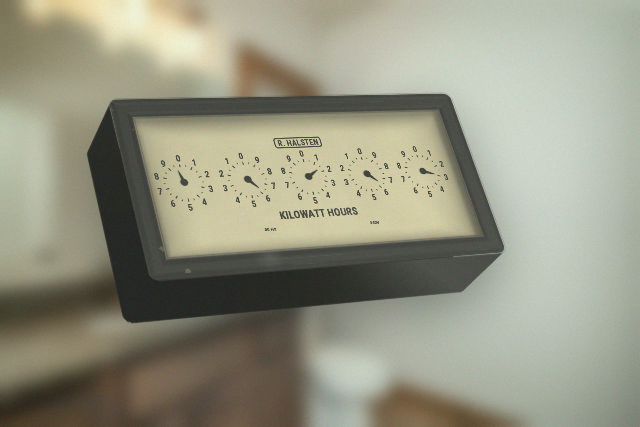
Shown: 96163 kWh
